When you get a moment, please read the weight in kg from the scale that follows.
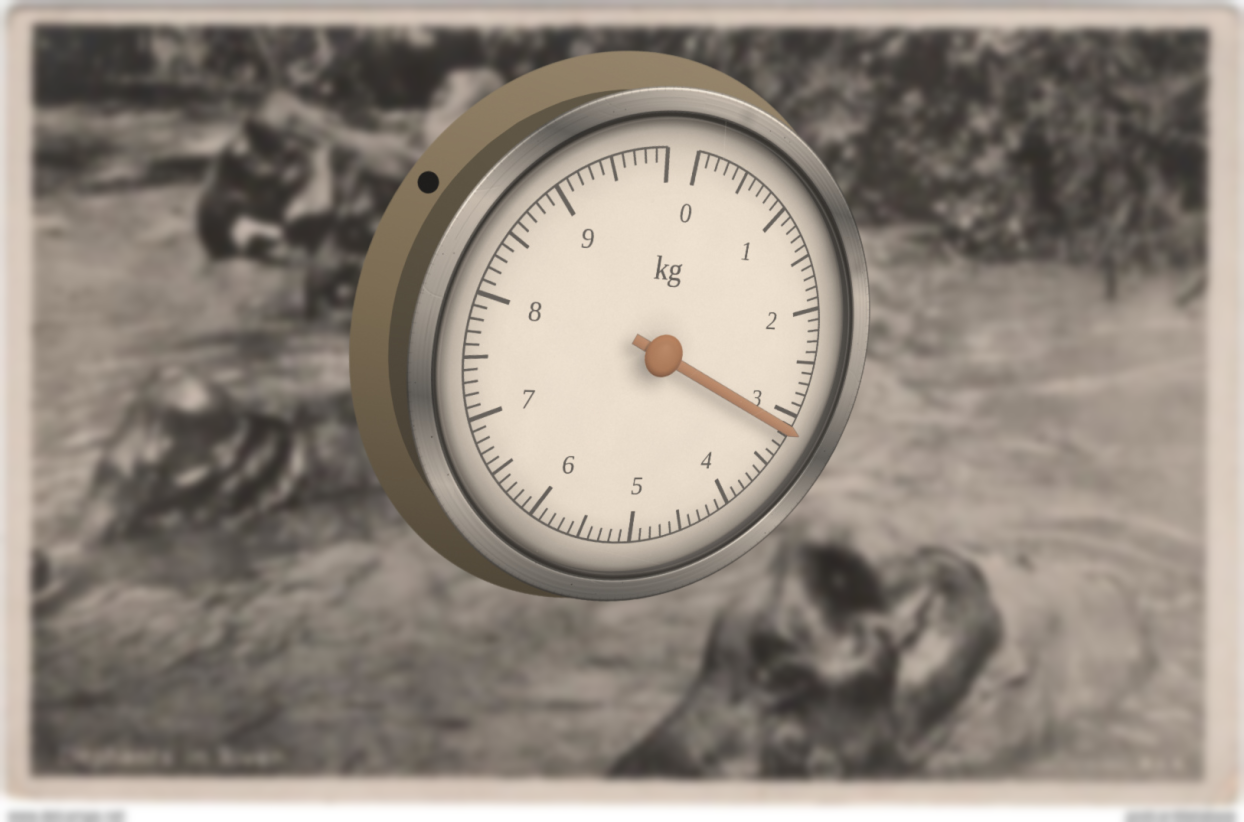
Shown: 3.15 kg
